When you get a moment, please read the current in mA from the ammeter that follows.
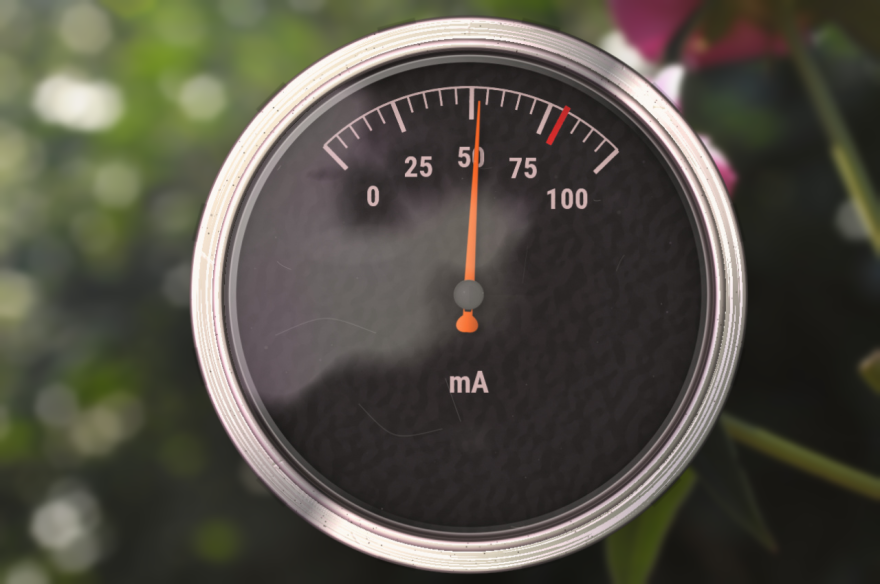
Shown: 52.5 mA
